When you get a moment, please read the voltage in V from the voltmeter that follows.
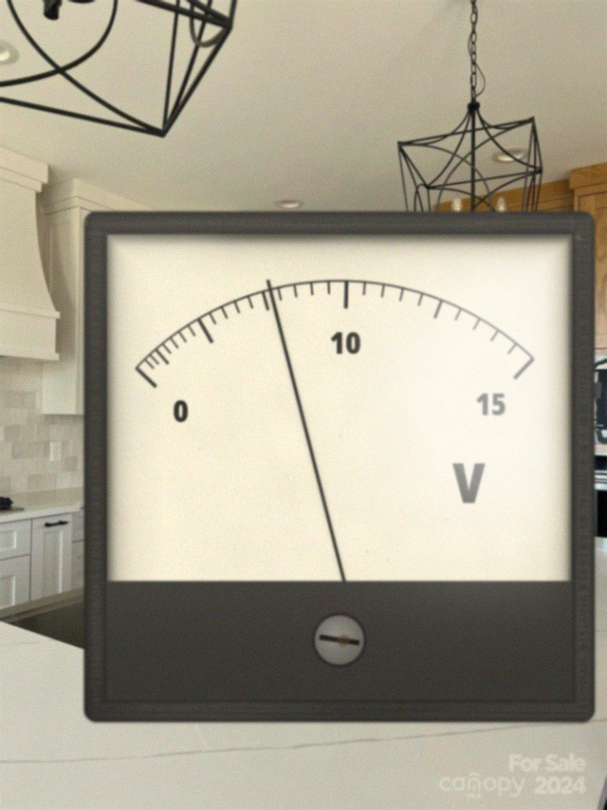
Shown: 7.75 V
